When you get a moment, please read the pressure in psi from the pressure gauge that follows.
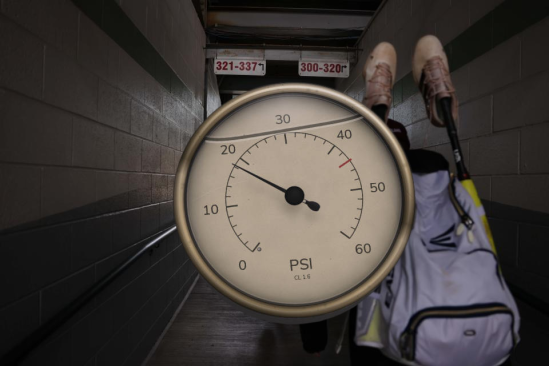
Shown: 18 psi
